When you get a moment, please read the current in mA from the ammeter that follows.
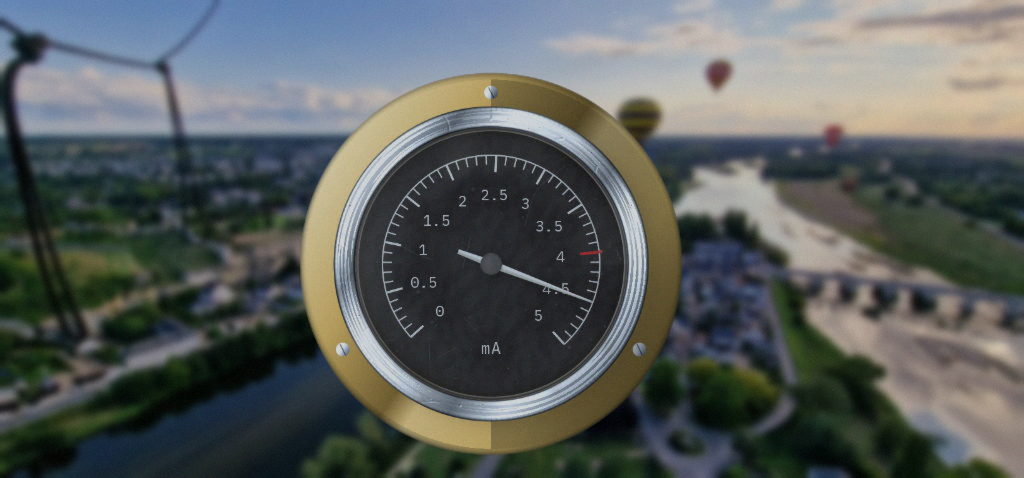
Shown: 4.5 mA
